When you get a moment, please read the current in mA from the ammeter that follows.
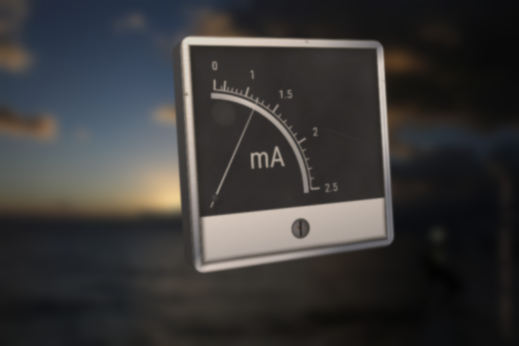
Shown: 1.2 mA
